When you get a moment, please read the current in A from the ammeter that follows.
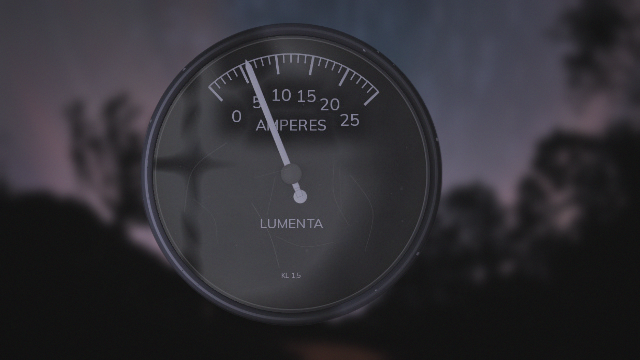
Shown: 6 A
